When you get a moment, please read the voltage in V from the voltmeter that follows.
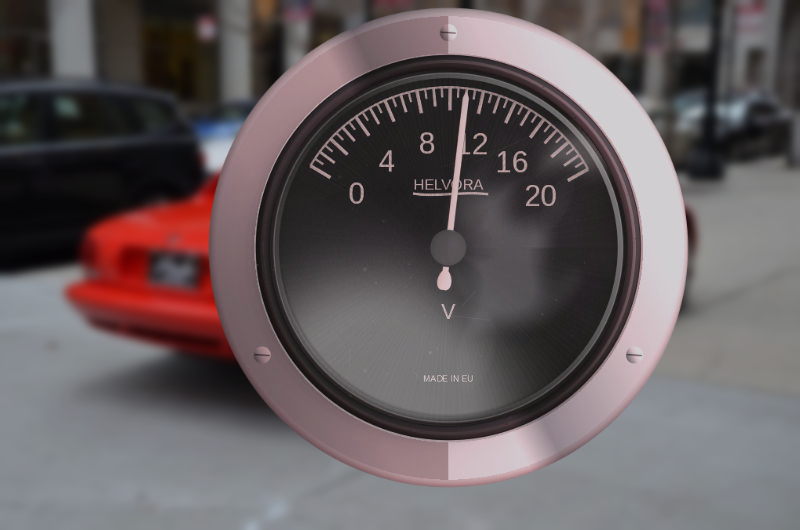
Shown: 11 V
